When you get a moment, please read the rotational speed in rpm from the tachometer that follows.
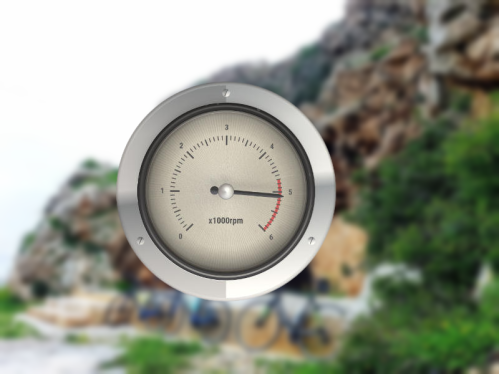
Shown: 5100 rpm
